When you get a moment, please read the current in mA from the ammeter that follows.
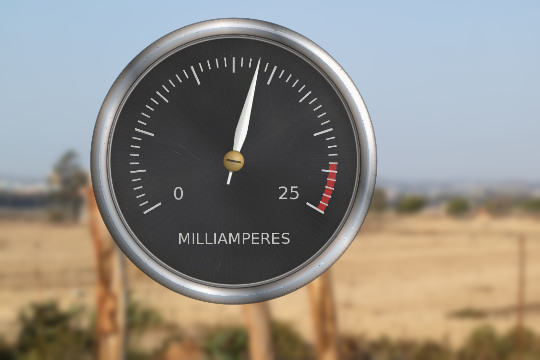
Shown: 14 mA
